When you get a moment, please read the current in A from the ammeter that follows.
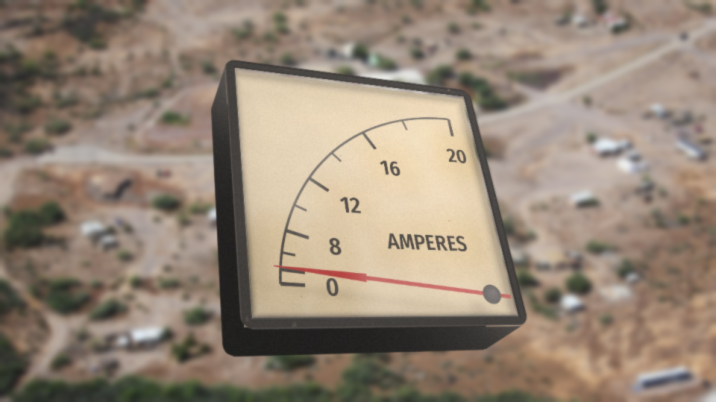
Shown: 4 A
